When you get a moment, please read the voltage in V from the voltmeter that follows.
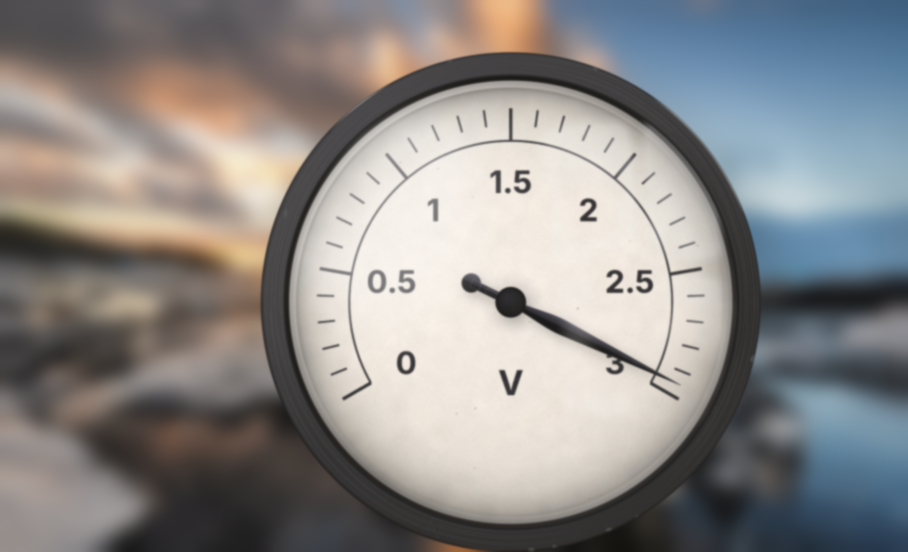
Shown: 2.95 V
